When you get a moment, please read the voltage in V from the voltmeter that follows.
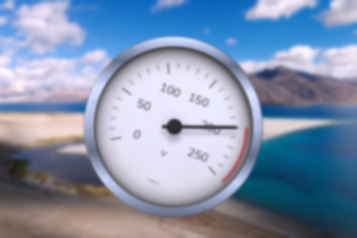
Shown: 200 V
